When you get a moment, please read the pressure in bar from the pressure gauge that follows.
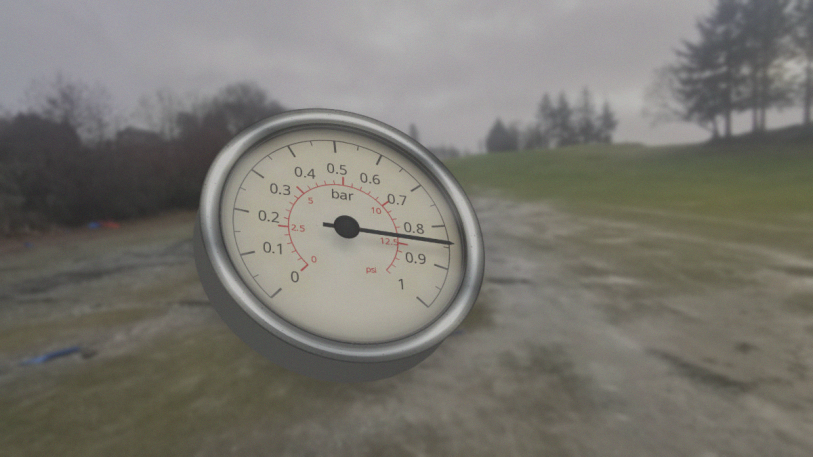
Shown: 0.85 bar
